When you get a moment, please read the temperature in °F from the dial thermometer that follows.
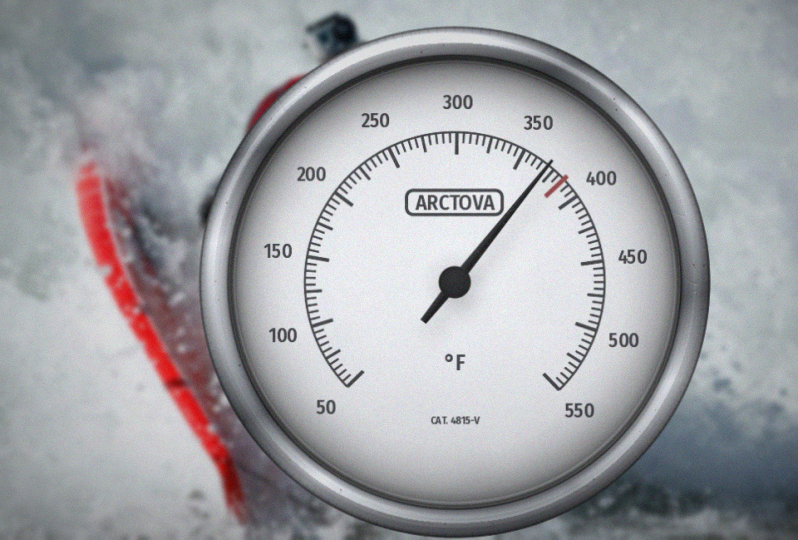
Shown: 370 °F
